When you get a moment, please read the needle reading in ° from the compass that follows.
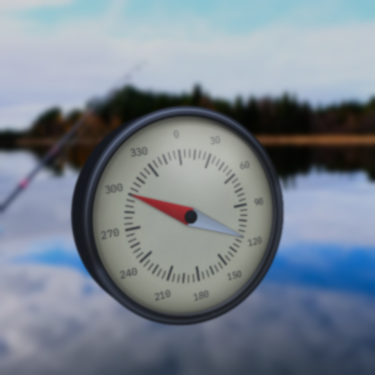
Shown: 300 °
